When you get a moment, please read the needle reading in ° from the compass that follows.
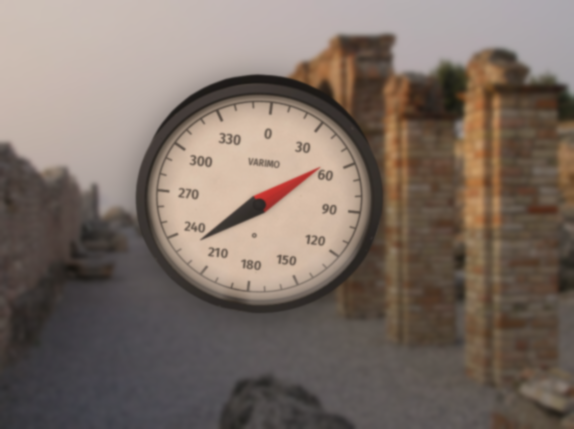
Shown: 50 °
